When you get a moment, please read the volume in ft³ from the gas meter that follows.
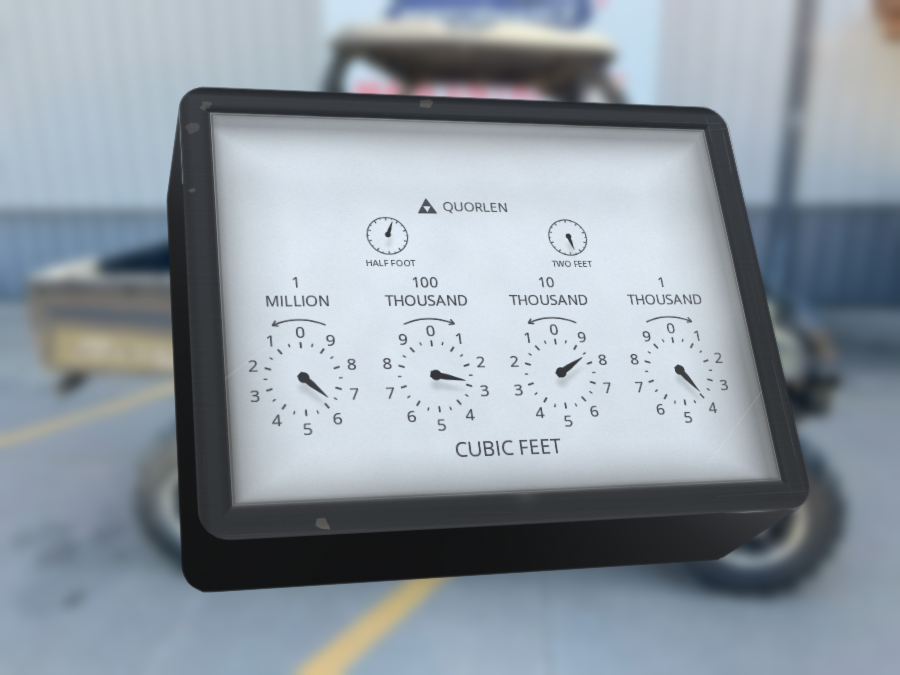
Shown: 628400 ft³
